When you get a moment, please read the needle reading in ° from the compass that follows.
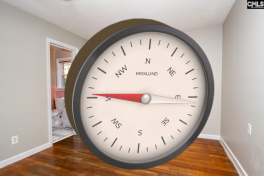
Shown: 275 °
